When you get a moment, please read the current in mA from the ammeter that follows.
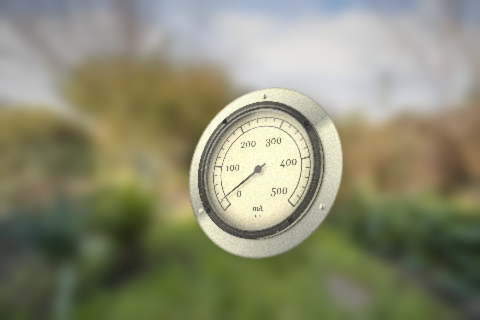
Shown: 20 mA
